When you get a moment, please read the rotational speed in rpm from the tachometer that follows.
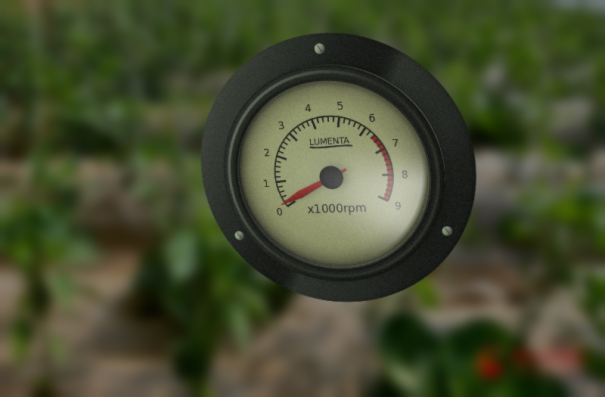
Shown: 200 rpm
